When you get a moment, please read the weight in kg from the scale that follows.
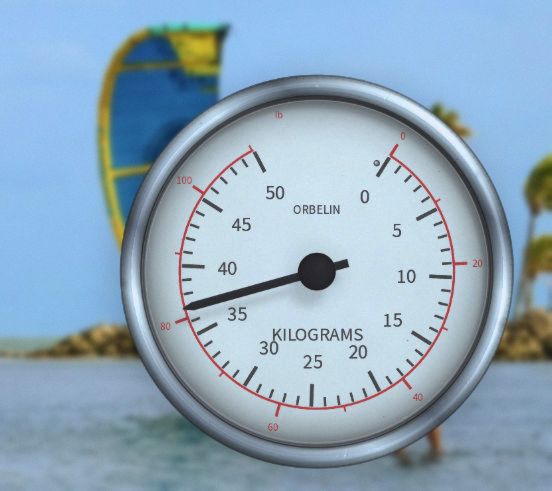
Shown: 37 kg
